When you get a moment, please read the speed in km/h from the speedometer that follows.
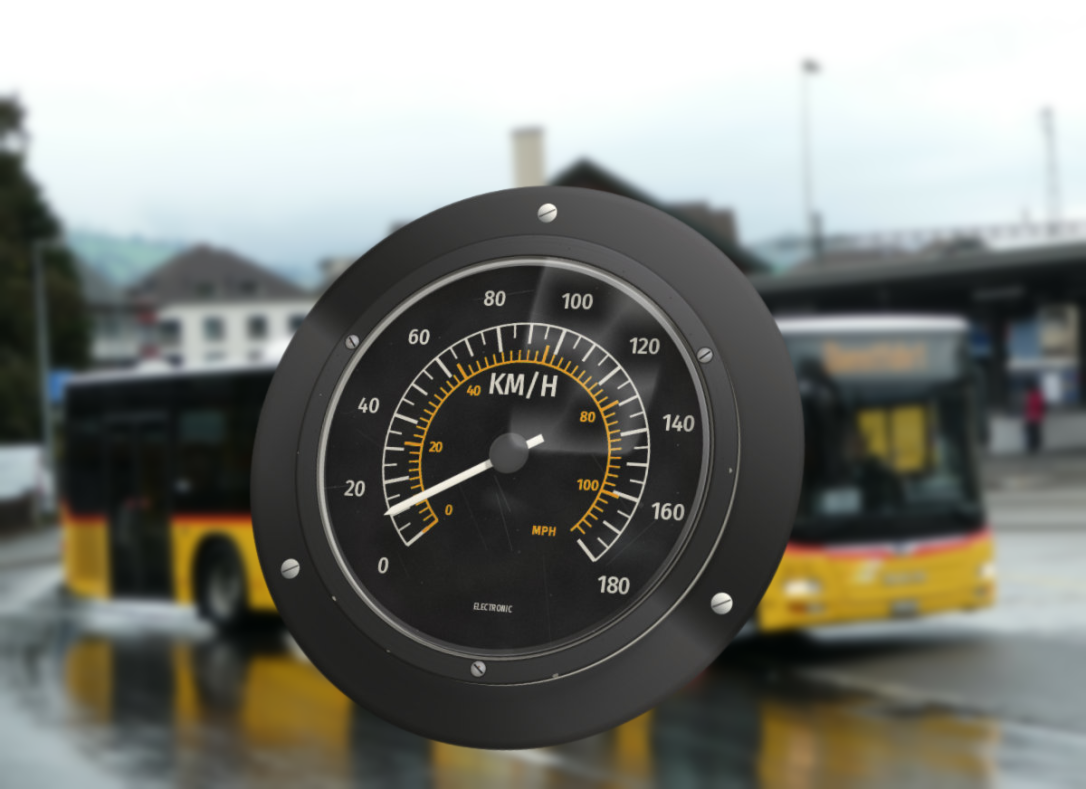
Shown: 10 km/h
